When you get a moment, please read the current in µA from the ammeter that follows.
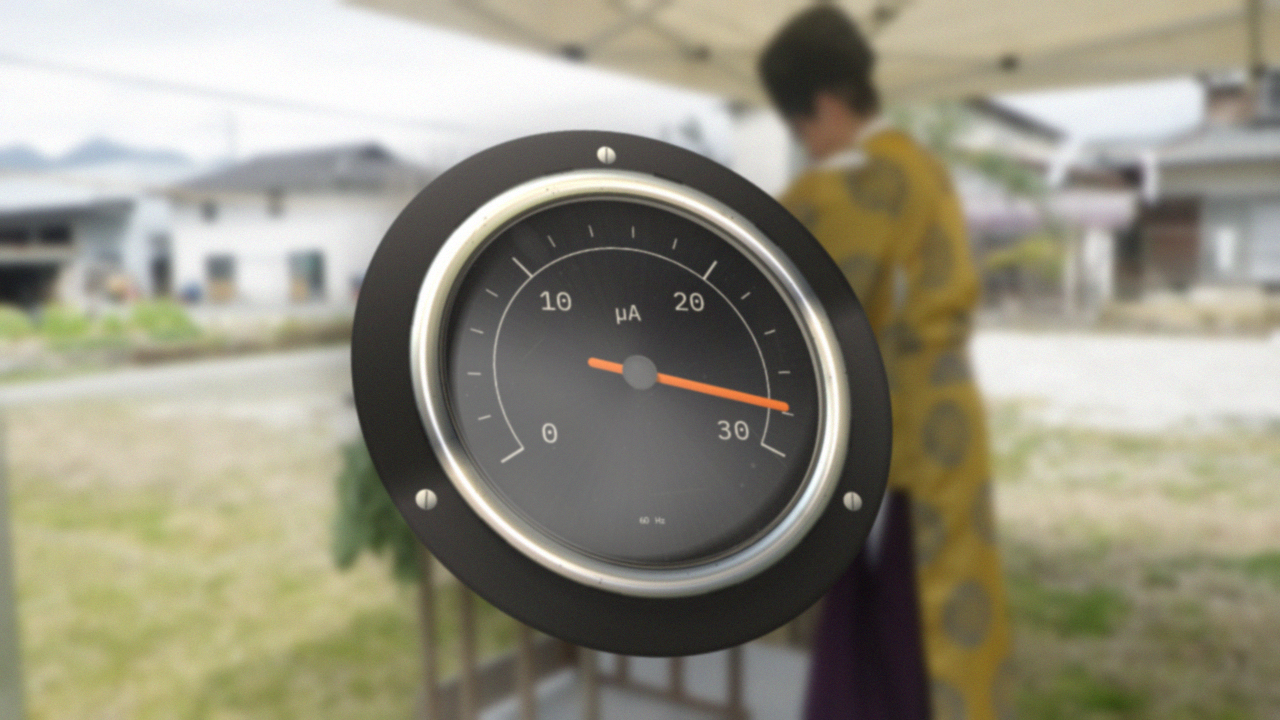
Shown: 28 µA
